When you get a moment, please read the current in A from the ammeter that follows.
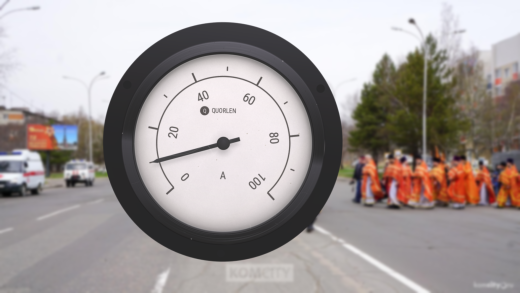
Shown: 10 A
